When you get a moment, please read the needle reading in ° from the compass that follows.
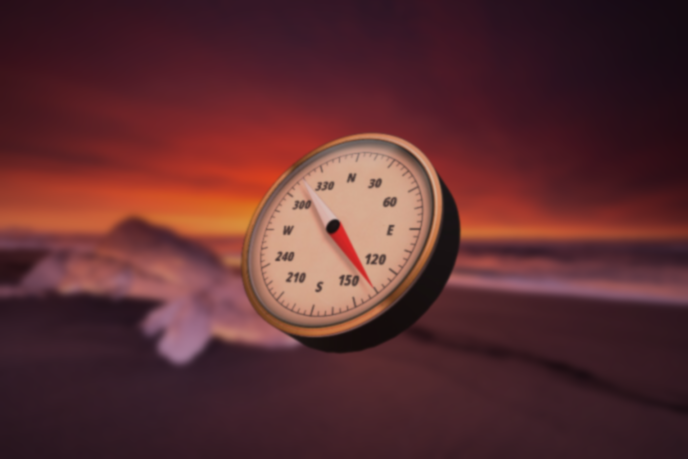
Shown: 135 °
